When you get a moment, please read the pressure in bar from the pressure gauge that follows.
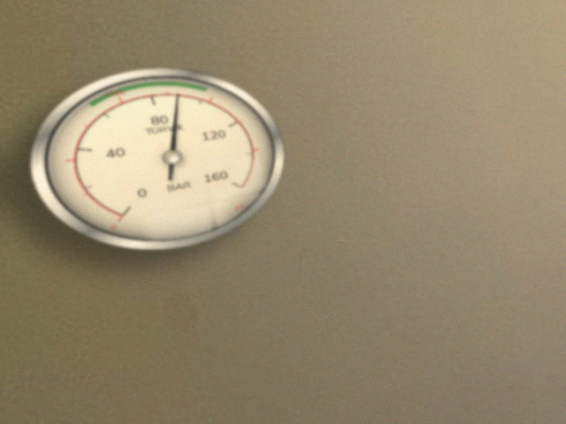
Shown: 90 bar
